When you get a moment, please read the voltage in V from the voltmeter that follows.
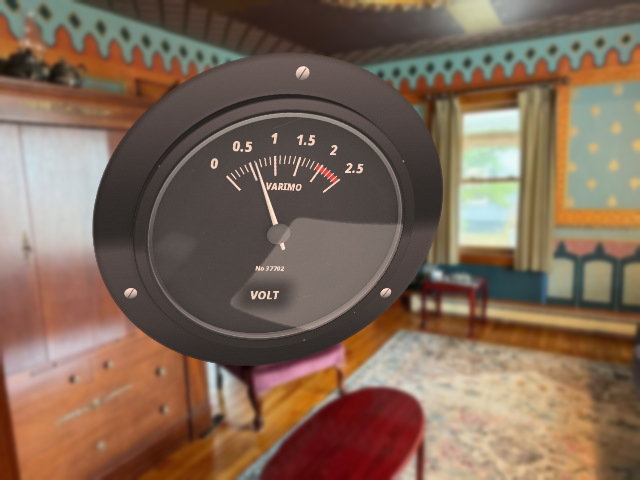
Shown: 0.6 V
